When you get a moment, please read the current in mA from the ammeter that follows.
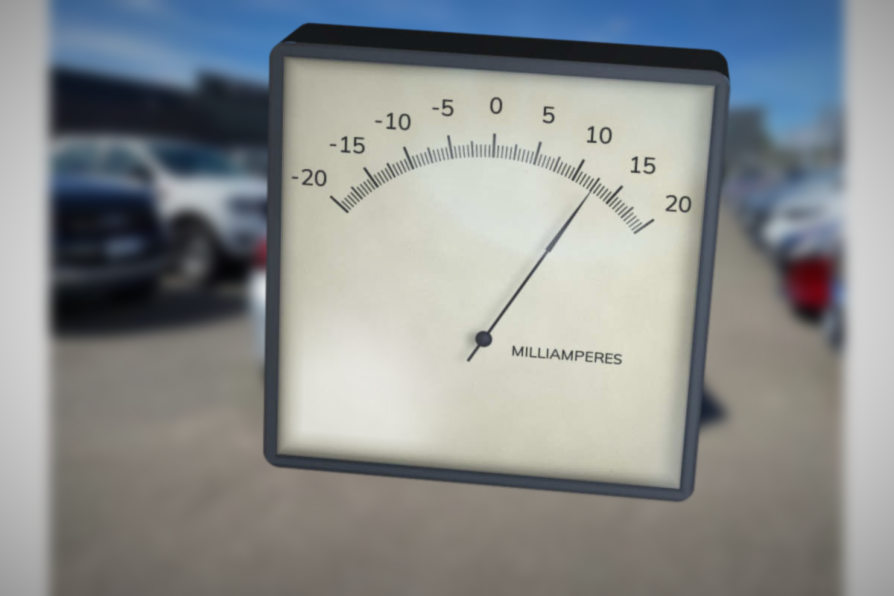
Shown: 12.5 mA
